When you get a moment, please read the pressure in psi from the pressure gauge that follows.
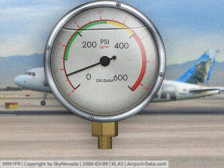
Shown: 50 psi
